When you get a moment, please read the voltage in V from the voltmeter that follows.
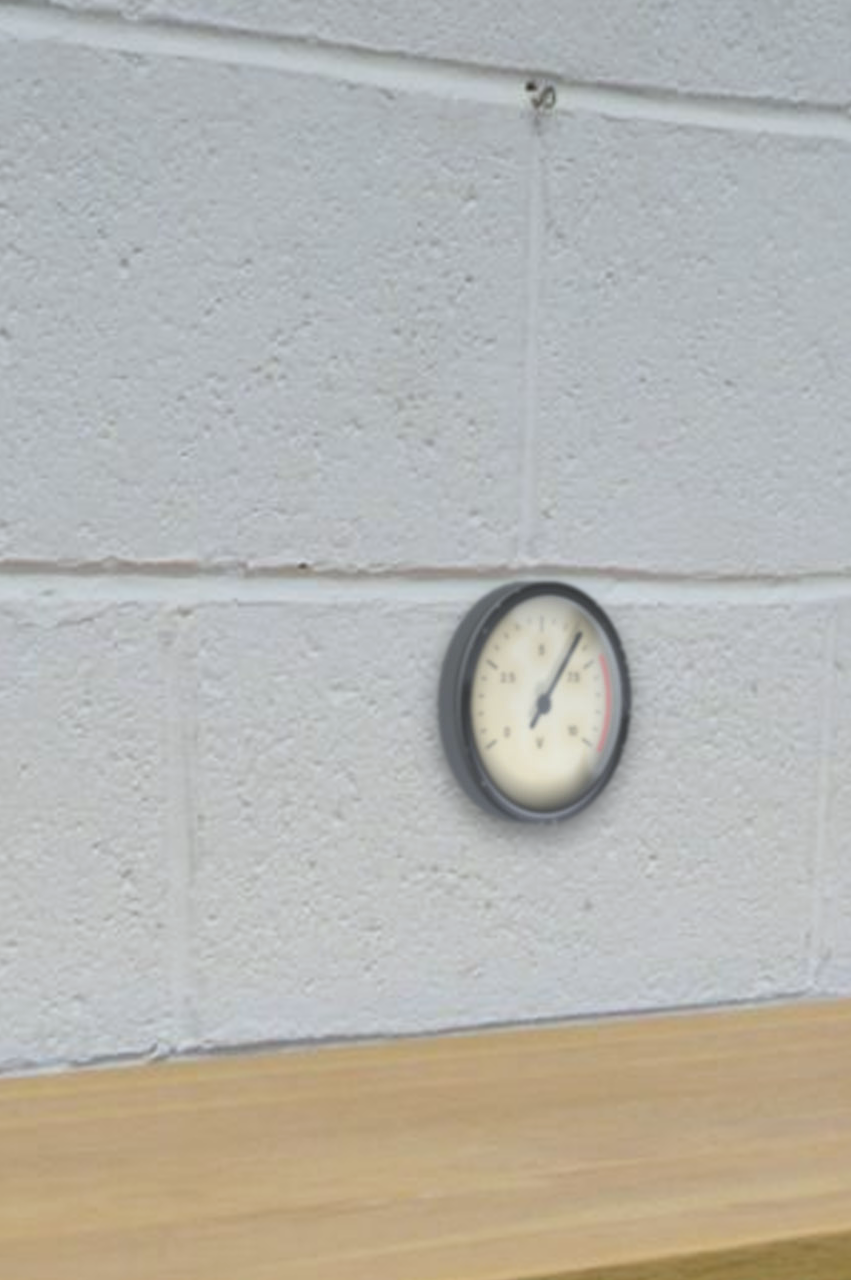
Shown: 6.5 V
